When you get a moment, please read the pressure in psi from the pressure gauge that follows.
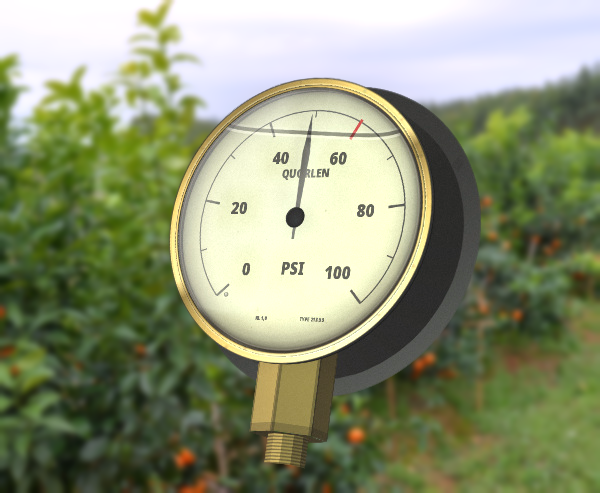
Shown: 50 psi
